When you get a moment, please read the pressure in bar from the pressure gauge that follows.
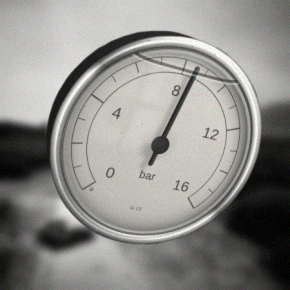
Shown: 8.5 bar
